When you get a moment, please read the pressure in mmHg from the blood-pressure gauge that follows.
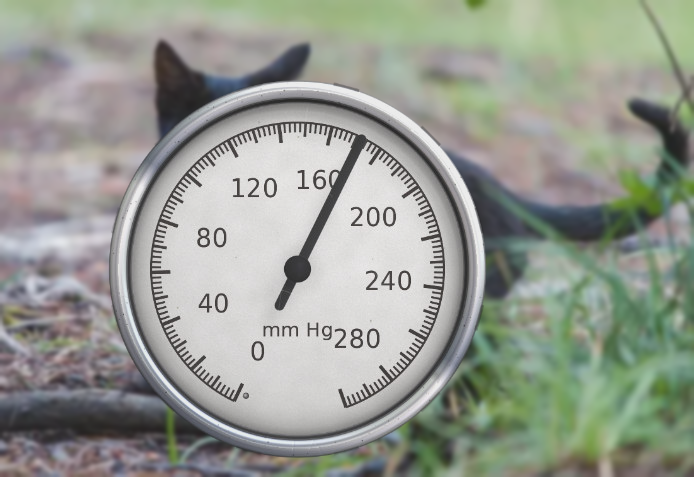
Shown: 172 mmHg
